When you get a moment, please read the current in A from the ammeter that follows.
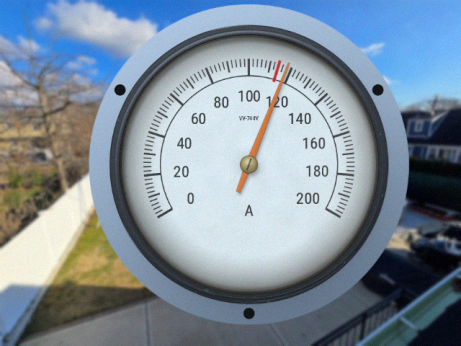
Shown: 118 A
